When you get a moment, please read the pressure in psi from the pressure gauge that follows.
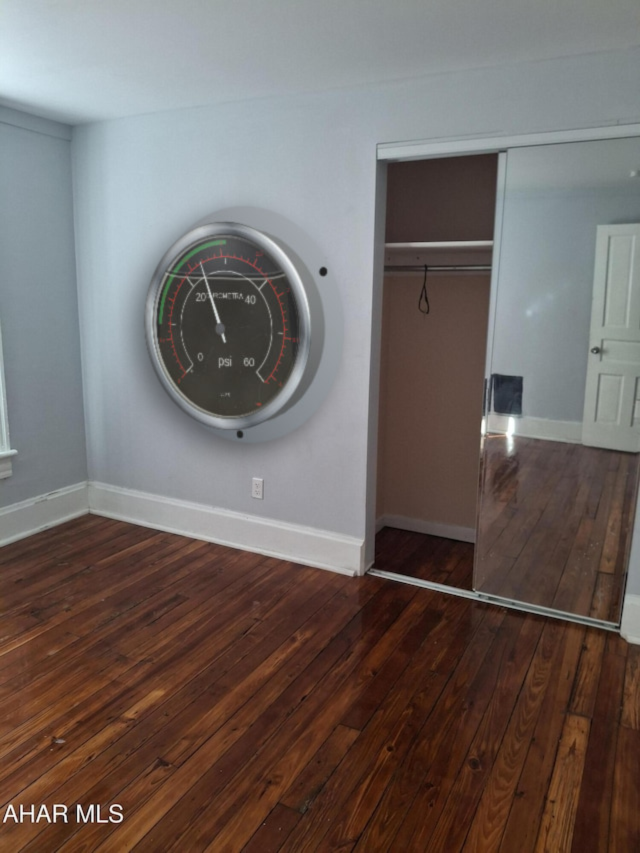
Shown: 25 psi
